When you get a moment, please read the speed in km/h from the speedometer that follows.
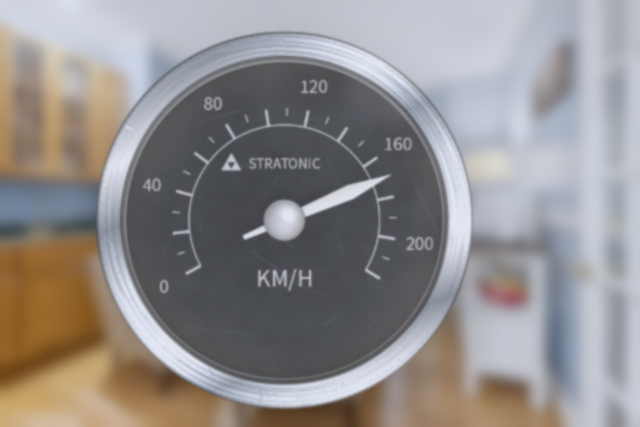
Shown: 170 km/h
